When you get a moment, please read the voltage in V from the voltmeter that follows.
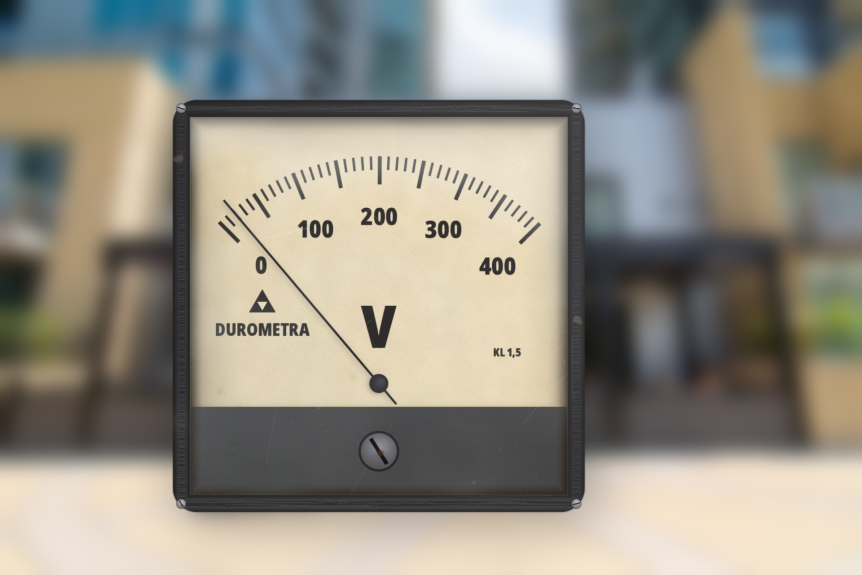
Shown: 20 V
